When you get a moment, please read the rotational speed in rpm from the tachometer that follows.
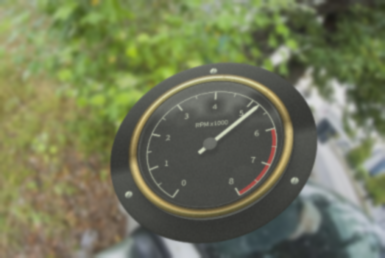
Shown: 5250 rpm
